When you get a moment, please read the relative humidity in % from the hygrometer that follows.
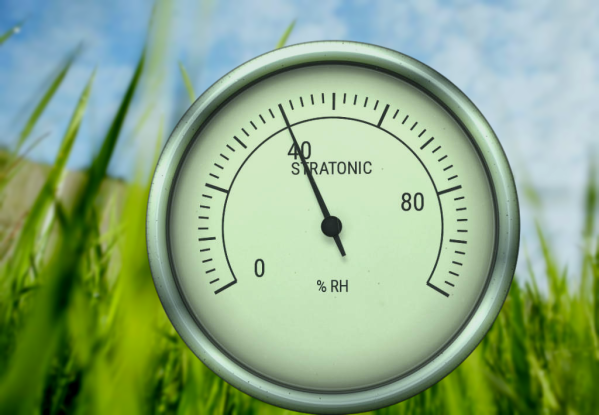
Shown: 40 %
